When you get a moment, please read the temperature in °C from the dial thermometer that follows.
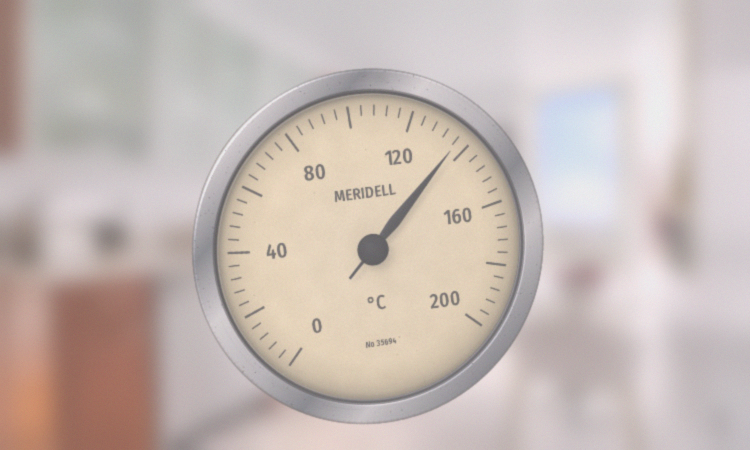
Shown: 136 °C
